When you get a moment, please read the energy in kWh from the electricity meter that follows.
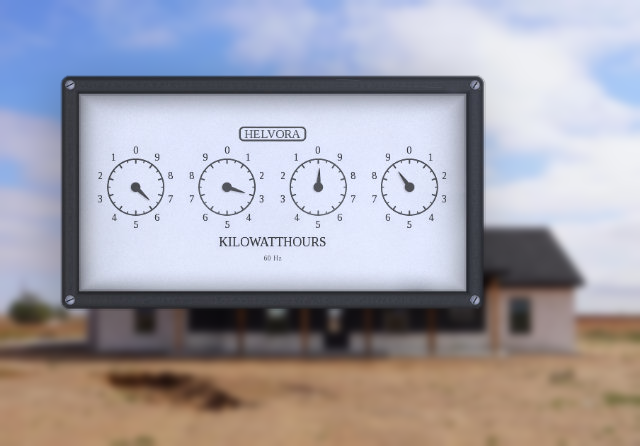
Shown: 6299 kWh
